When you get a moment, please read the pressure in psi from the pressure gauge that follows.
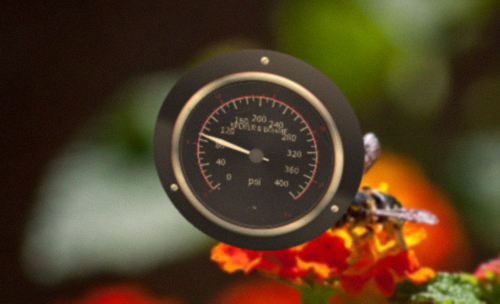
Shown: 90 psi
